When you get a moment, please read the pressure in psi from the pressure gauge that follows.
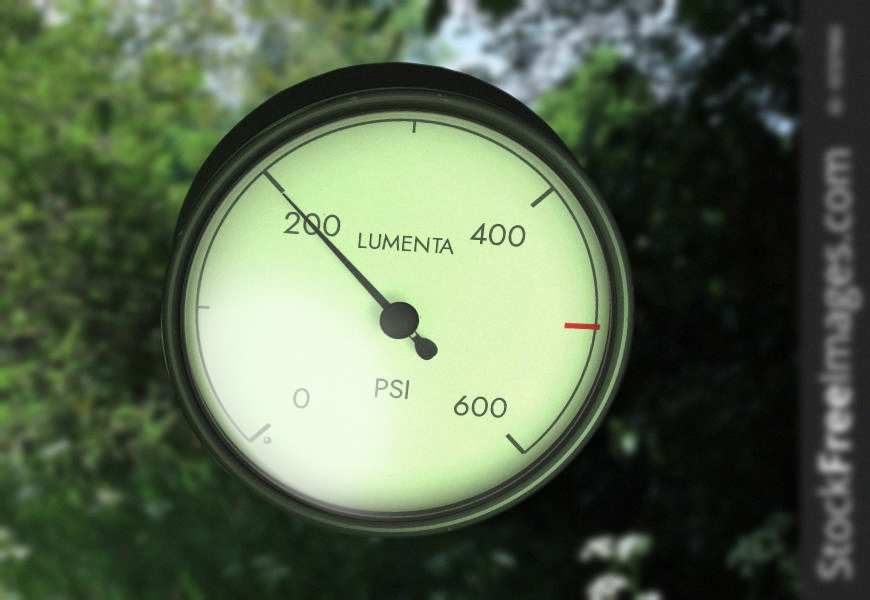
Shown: 200 psi
